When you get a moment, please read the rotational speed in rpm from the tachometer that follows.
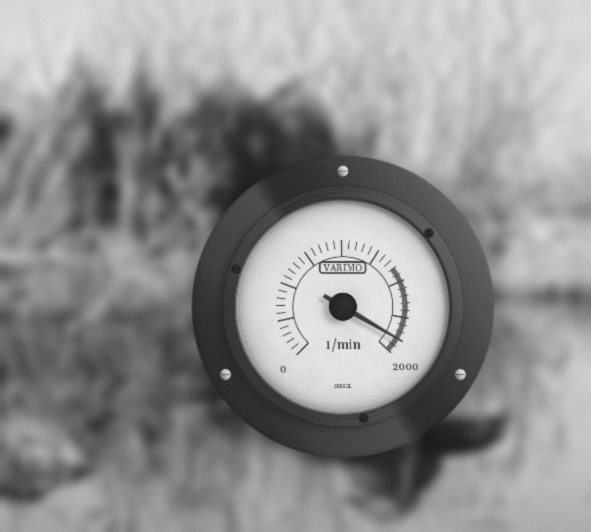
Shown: 1900 rpm
